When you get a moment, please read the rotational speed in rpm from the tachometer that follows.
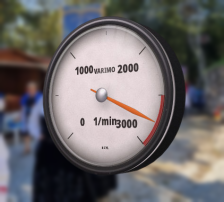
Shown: 2750 rpm
